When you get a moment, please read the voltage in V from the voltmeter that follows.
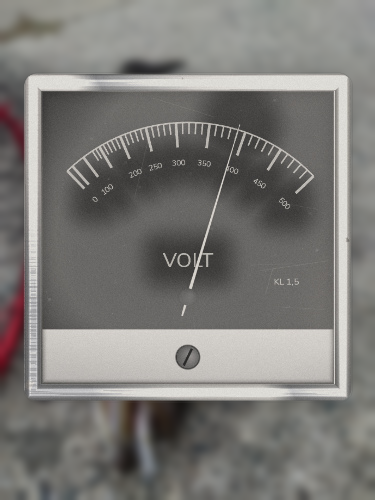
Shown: 390 V
